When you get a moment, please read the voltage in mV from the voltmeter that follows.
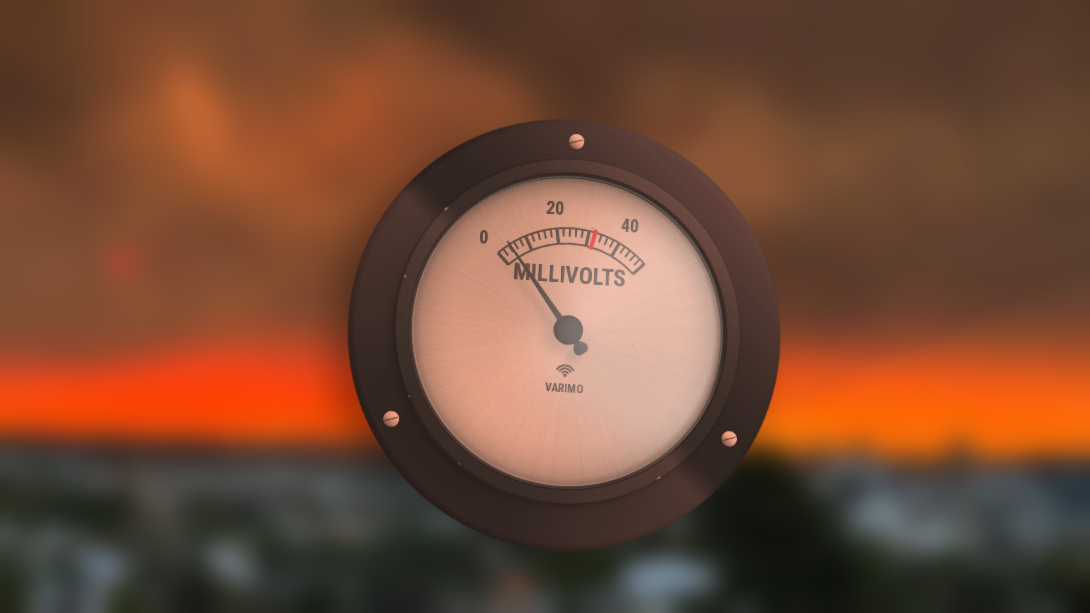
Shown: 4 mV
